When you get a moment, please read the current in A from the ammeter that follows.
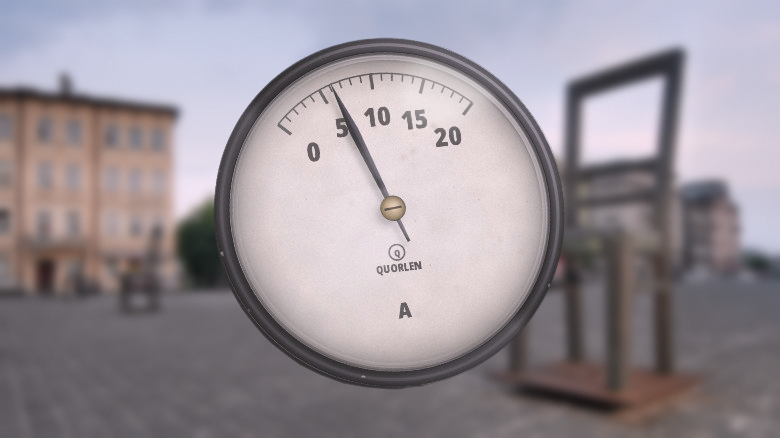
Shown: 6 A
